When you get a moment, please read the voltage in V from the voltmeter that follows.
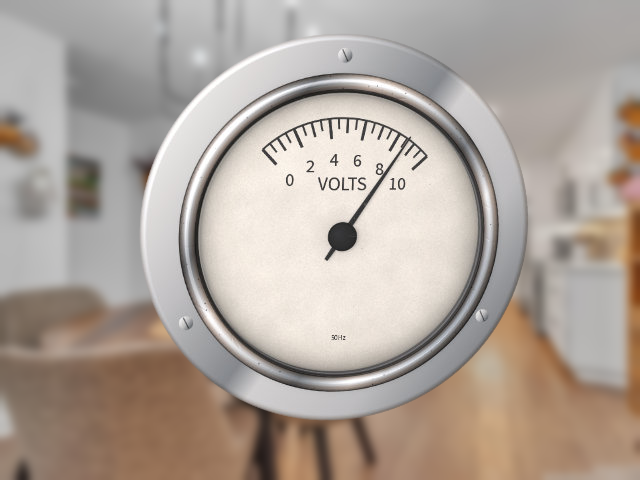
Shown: 8.5 V
